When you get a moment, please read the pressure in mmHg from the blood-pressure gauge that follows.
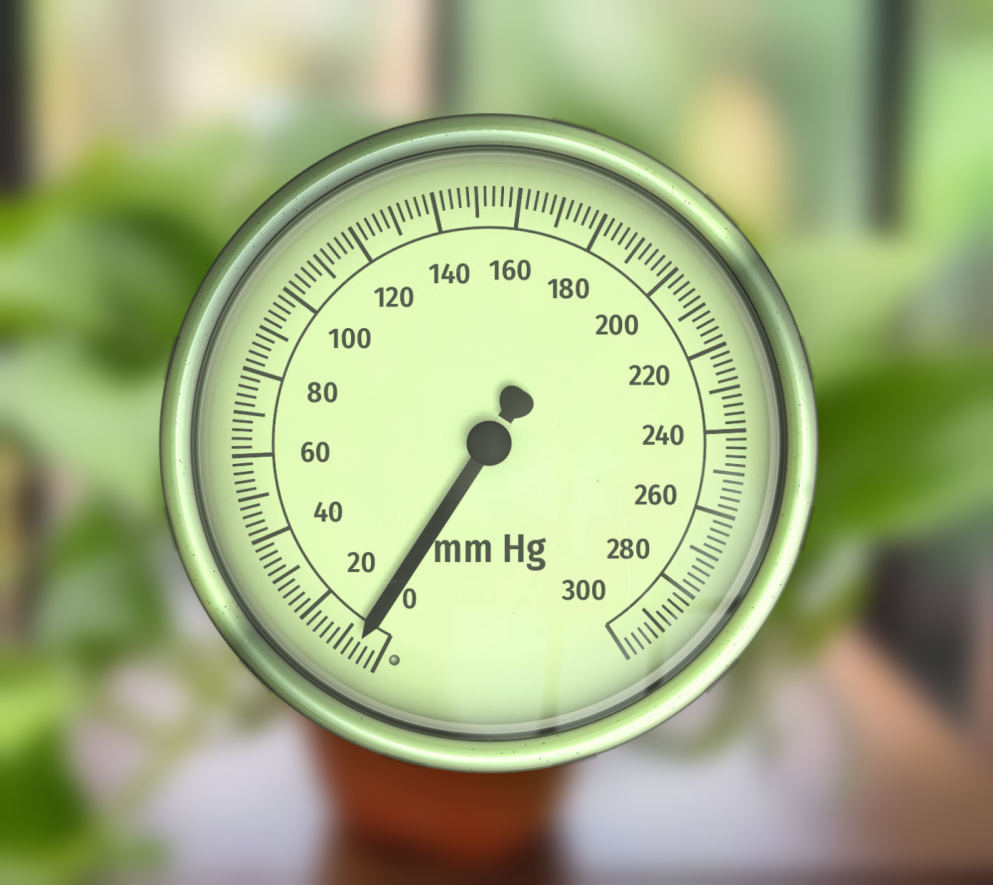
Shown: 6 mmHg
